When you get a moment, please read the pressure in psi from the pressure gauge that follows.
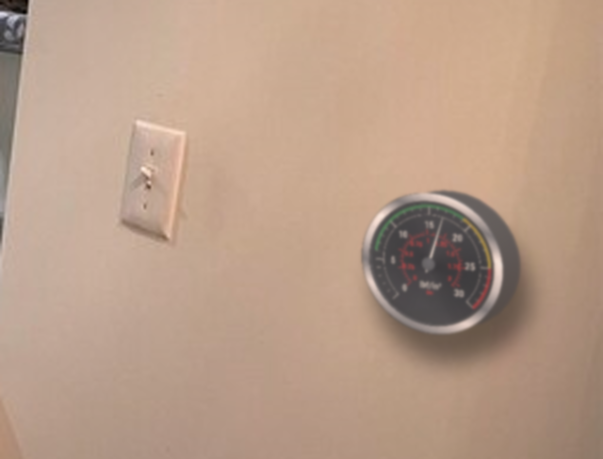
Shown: 17 psi
